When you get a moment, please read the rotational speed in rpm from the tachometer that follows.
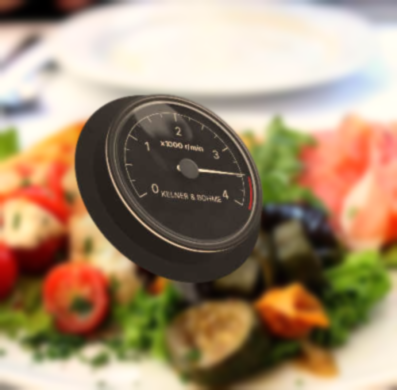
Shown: 3500 rpm
